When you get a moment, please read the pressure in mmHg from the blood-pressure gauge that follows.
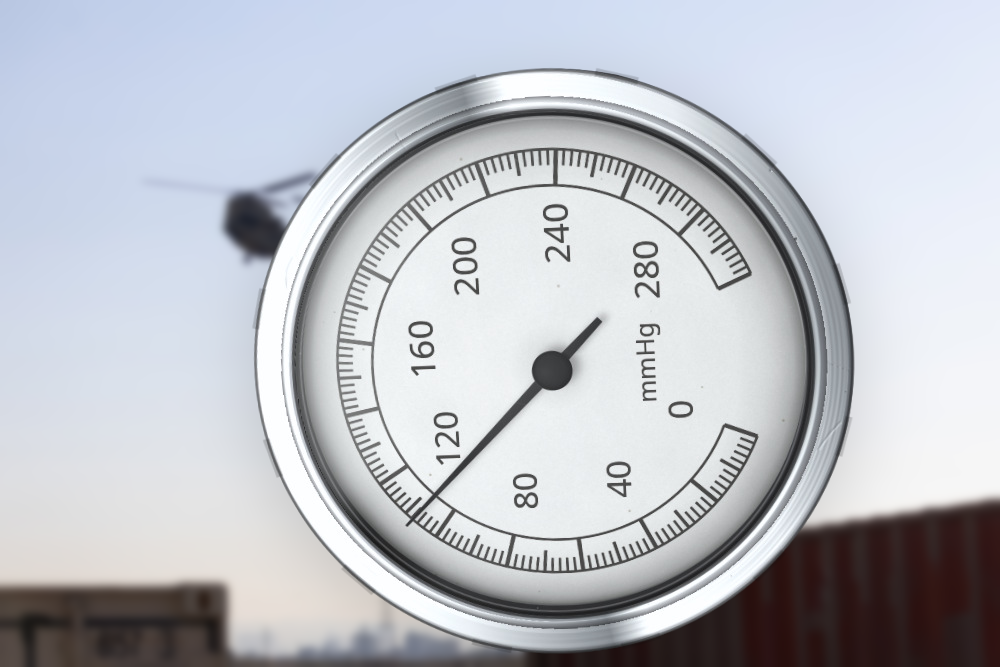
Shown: 108 mmHg
